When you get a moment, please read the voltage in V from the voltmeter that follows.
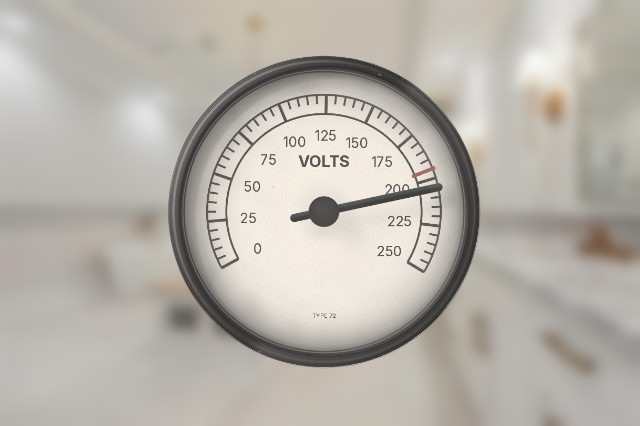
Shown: 205 V
